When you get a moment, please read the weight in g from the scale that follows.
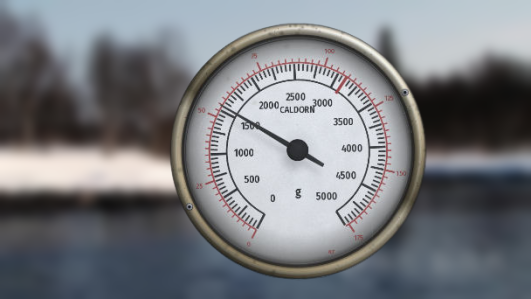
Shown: 1550 g
